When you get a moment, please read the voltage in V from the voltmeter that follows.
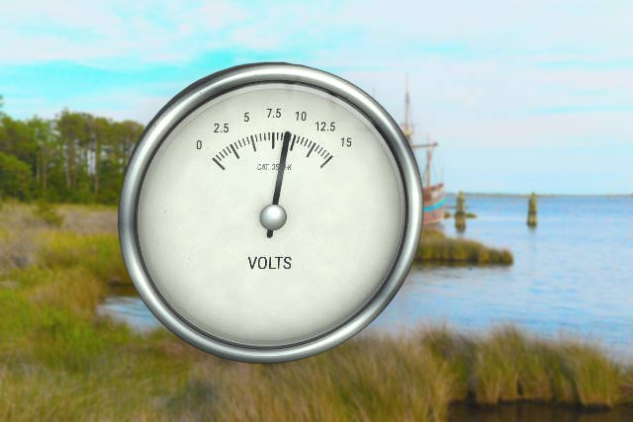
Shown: 9 V
